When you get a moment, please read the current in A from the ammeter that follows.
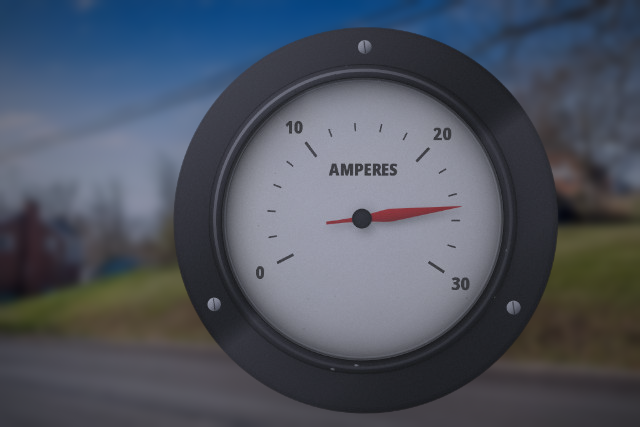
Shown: 25 A
